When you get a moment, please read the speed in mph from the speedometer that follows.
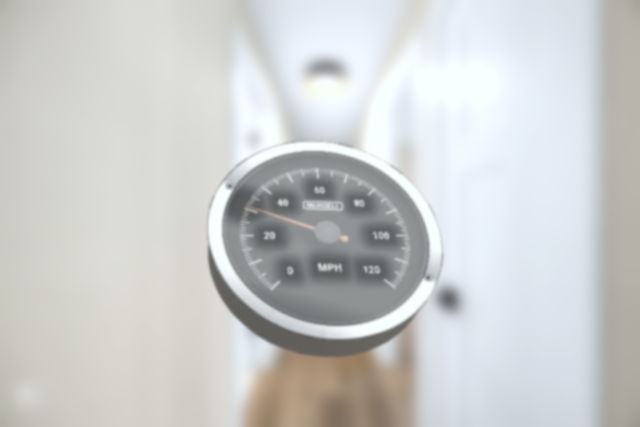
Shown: 30 mph
